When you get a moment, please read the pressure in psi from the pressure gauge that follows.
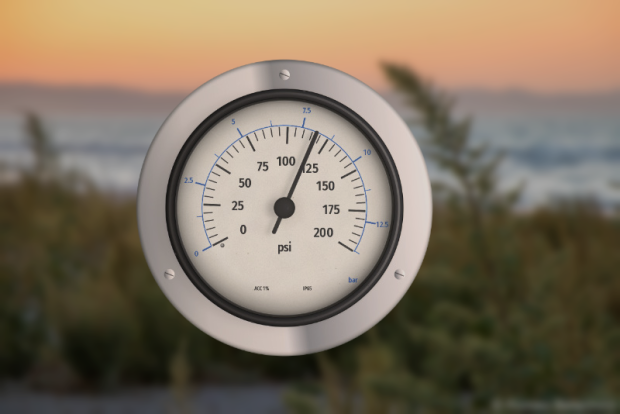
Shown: 117.5 psi
